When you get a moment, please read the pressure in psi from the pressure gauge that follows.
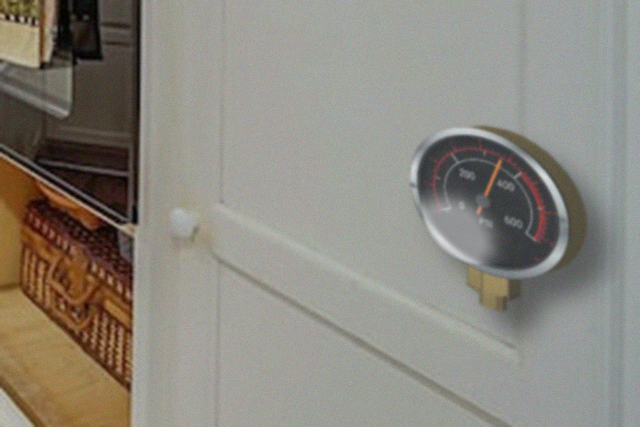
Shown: 350 psi
